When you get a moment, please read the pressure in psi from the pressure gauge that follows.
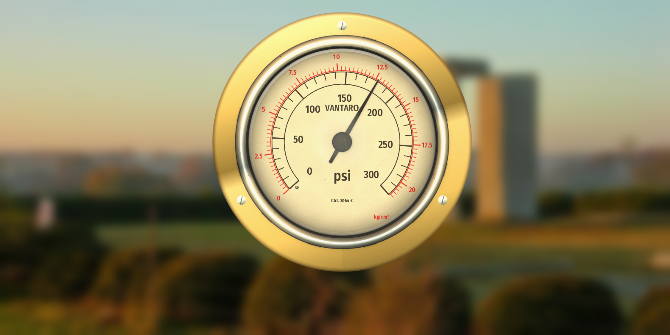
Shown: 180 psi
